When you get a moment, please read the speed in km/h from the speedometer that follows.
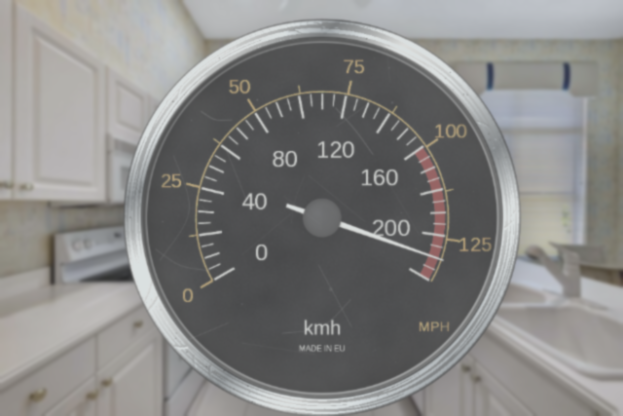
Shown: 210 km/h
